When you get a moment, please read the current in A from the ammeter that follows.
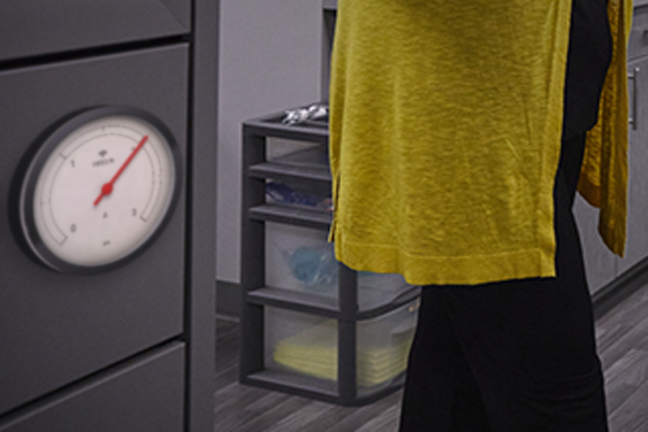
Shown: 2 A
